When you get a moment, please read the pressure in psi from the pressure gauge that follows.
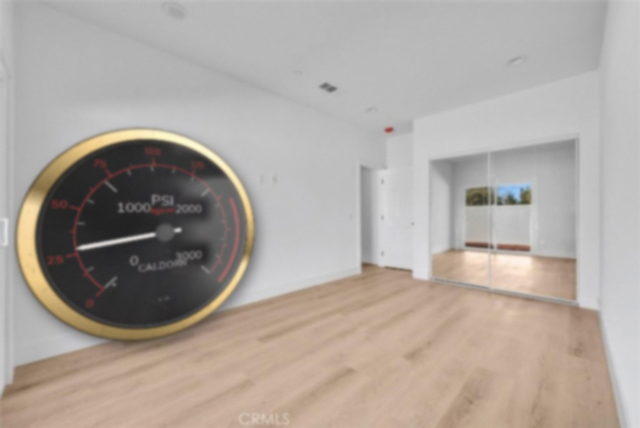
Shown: 400 psi
